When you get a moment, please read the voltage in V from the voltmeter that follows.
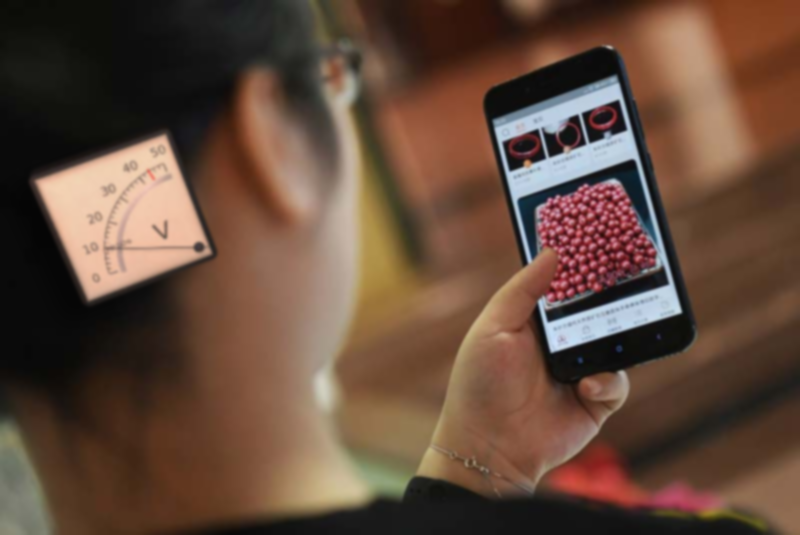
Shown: 10 V
